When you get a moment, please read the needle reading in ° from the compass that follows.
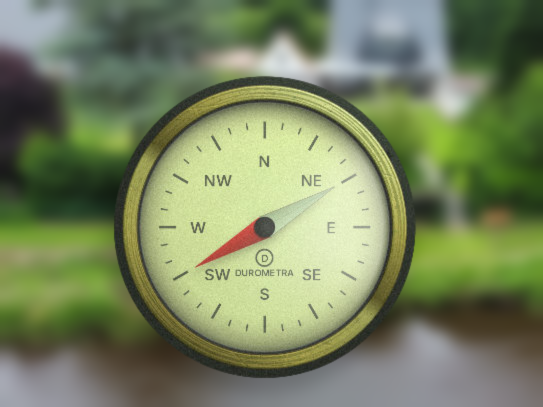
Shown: 240 °
